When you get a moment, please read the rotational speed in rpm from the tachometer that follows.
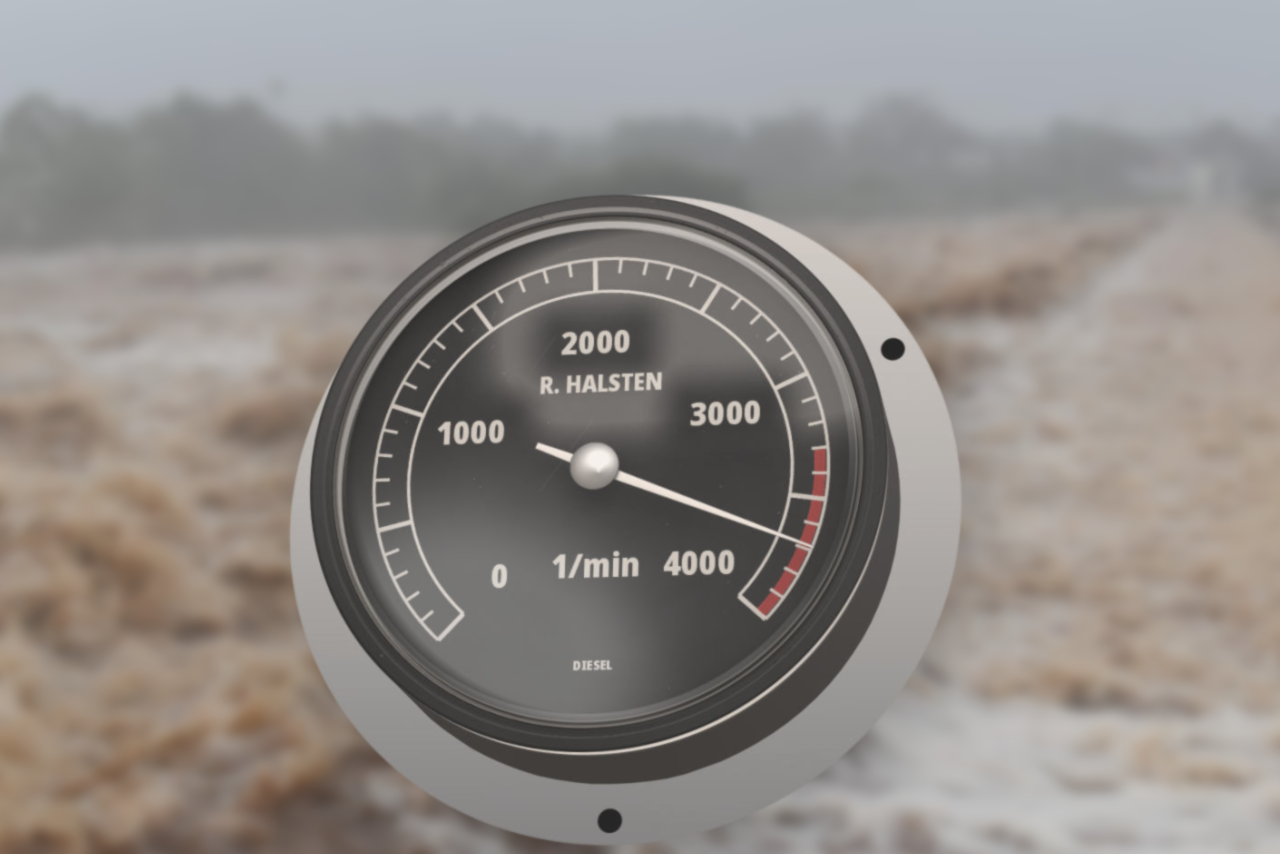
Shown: 3700 rpm
